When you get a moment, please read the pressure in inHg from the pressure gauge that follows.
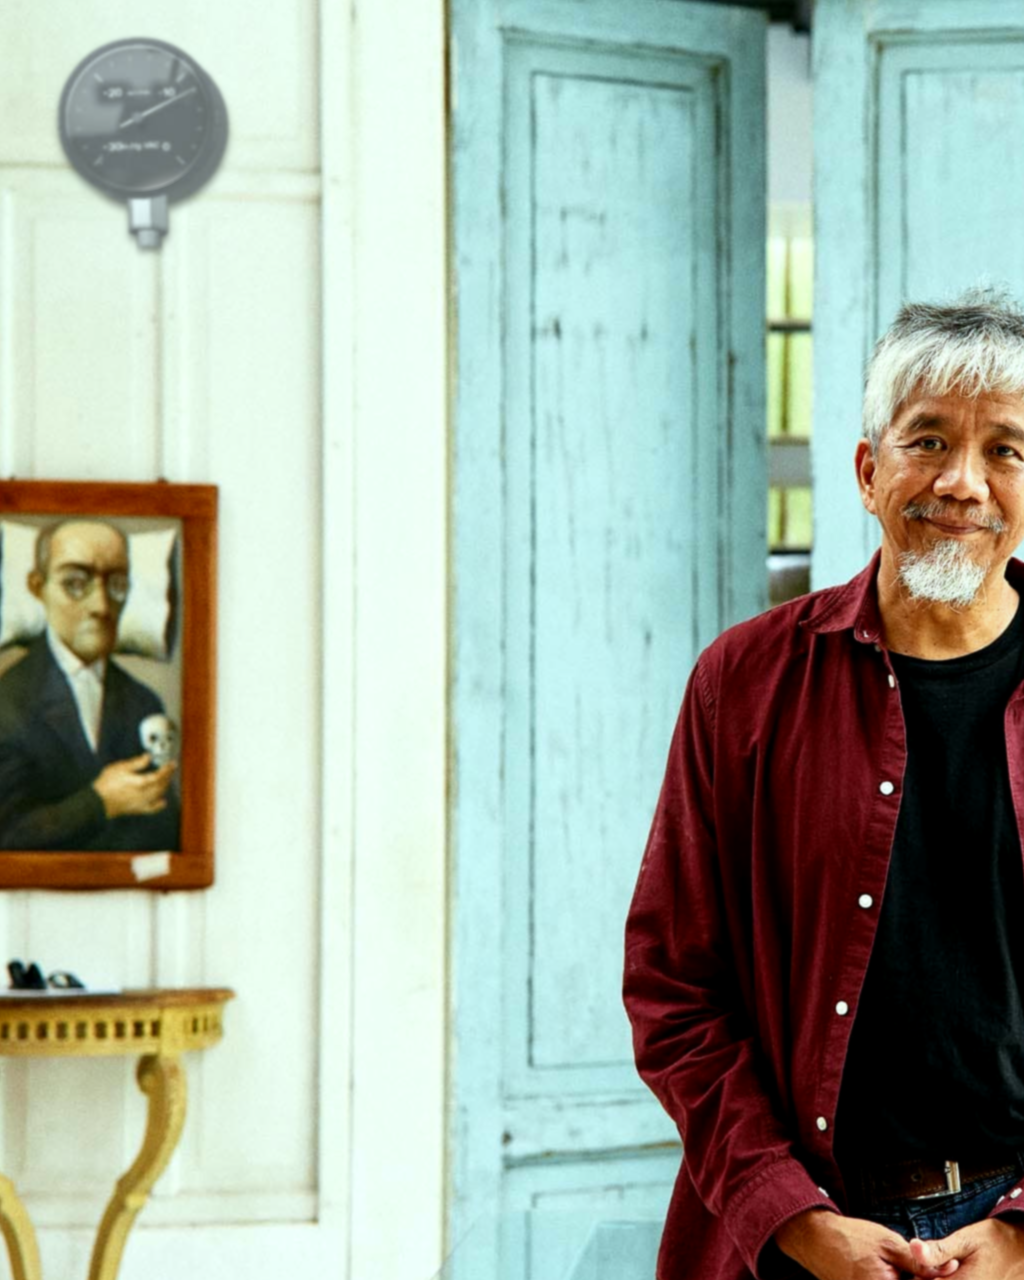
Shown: -8 inHg
